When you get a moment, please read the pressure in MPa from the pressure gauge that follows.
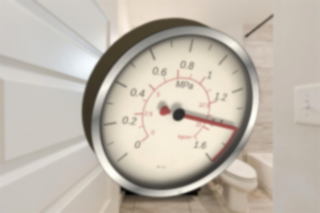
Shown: 1.4 MPa
